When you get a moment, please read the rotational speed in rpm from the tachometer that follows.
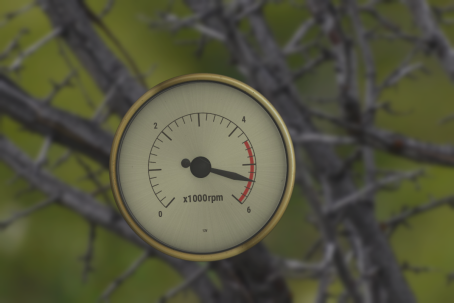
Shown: 5400 rpm
